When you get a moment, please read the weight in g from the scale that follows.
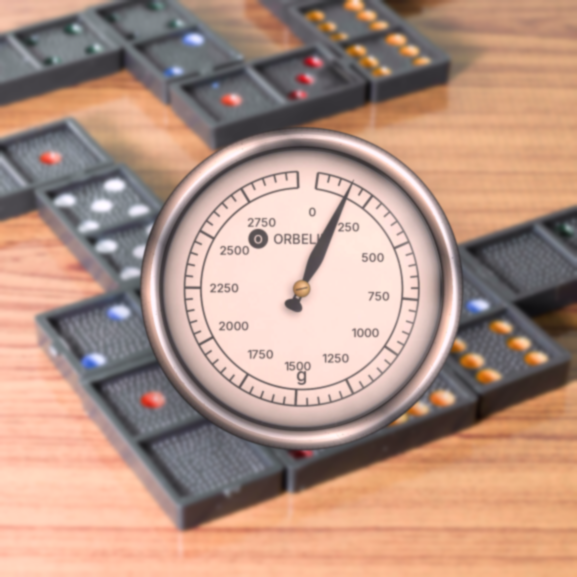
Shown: 150 g
